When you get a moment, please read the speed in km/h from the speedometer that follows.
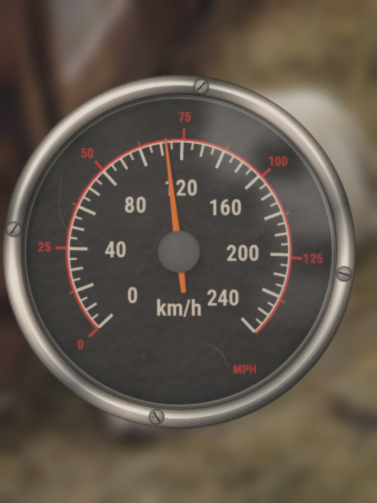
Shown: 112.5 km/h
